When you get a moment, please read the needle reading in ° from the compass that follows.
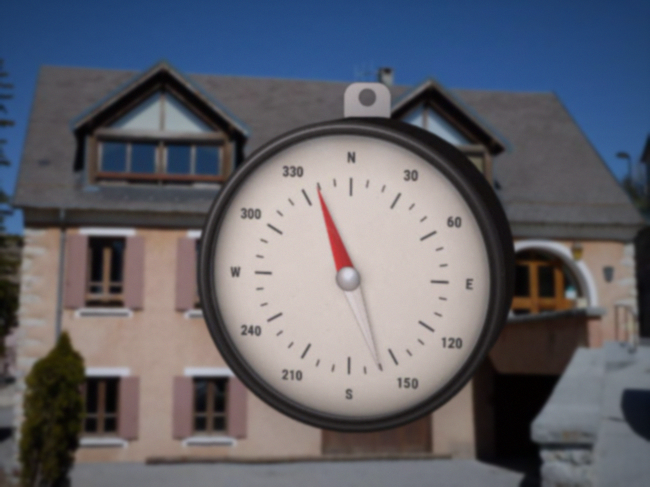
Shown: 340 °
